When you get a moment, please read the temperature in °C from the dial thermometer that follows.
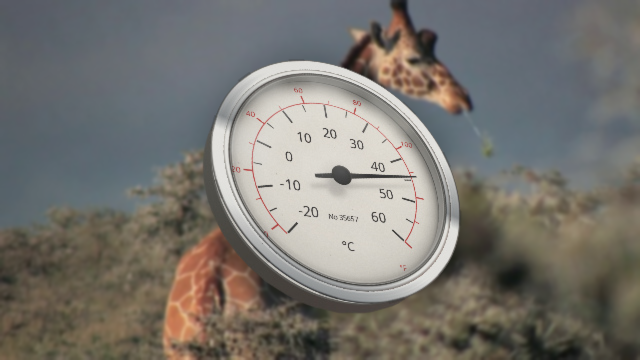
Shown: 45 °C
